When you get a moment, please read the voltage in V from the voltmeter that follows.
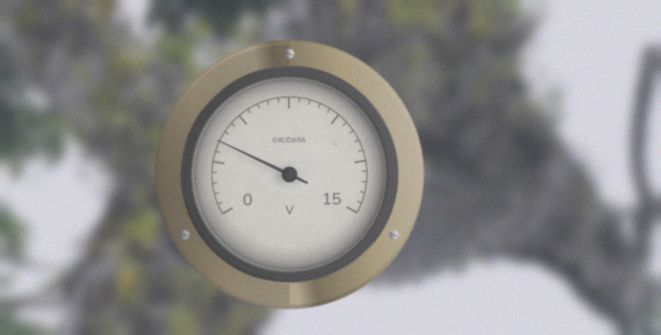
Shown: 3.5 V
